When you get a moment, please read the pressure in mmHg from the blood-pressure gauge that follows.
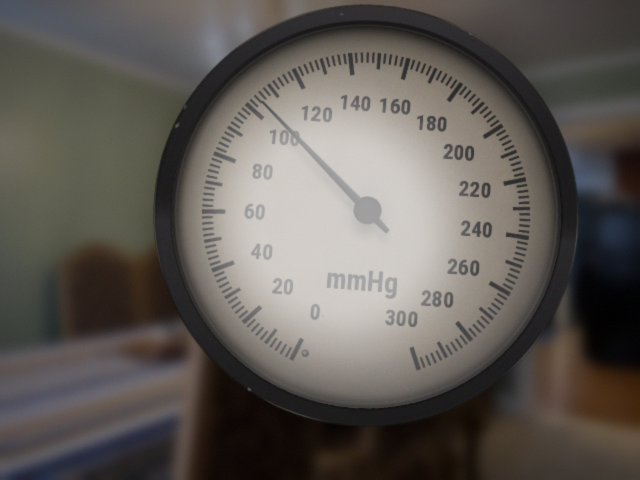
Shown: 104 mmHg
